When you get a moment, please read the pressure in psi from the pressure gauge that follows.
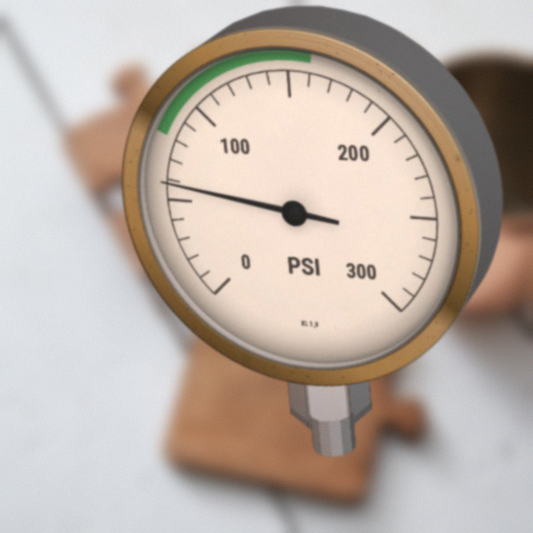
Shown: 60 psi
